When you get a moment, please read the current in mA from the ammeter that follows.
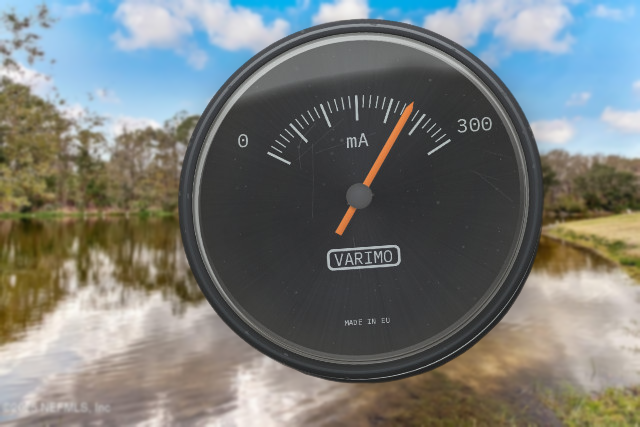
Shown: 230 mA
